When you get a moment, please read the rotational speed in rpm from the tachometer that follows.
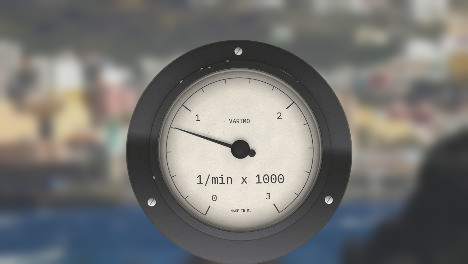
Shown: 800 rpm
